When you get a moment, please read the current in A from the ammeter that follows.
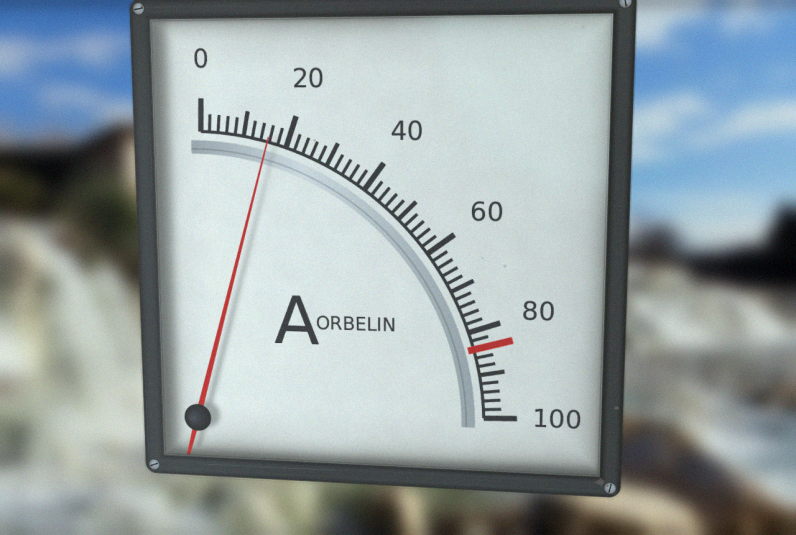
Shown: 16 A
